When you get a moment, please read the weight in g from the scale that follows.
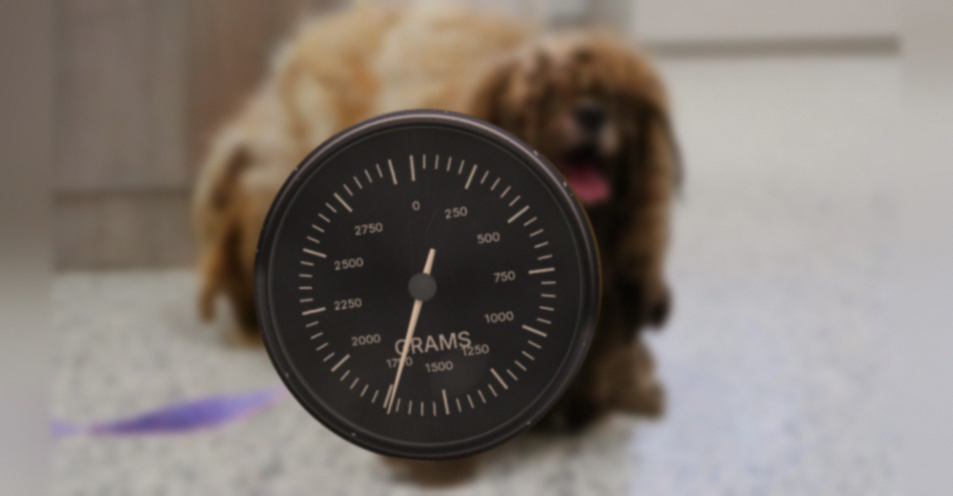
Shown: 1725 g
